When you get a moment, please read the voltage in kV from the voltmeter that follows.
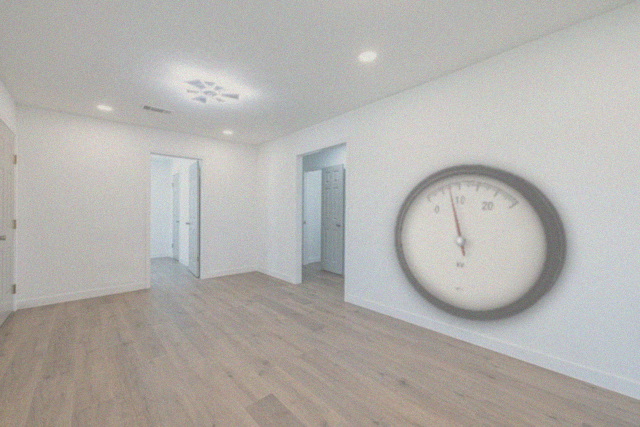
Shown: 7.5 kV
